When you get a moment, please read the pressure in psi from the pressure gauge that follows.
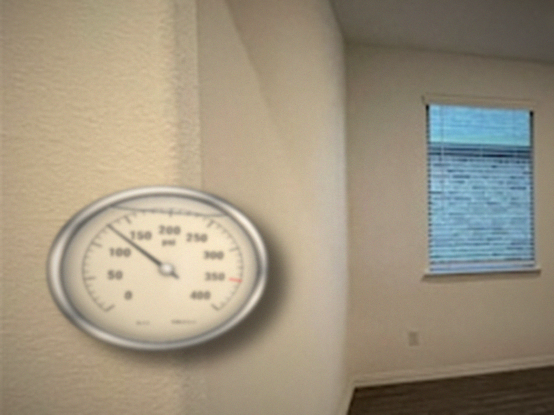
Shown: 130 psi
